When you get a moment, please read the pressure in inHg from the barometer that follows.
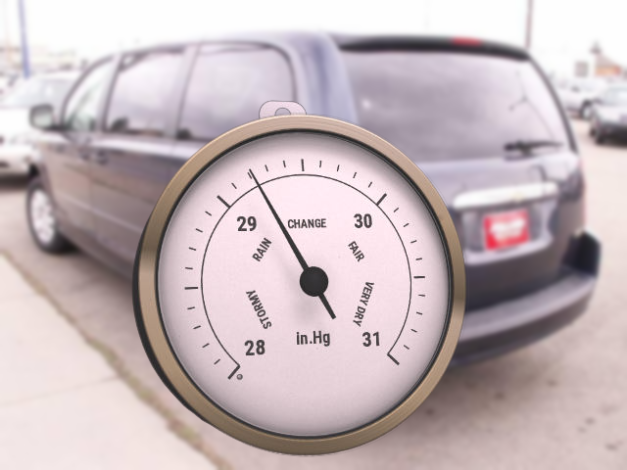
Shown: 29.2 inHg
